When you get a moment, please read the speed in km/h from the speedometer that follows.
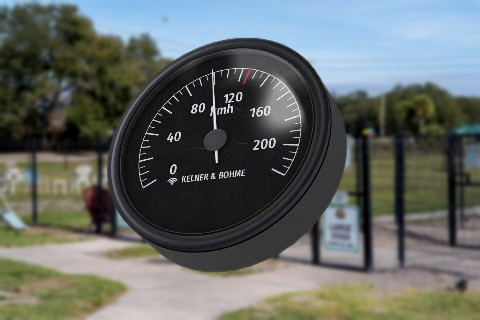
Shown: 100 km/h
